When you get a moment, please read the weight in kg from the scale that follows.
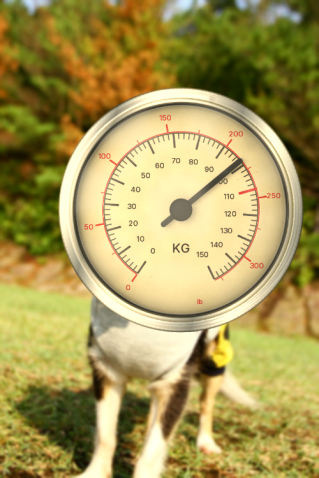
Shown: 98 kg
